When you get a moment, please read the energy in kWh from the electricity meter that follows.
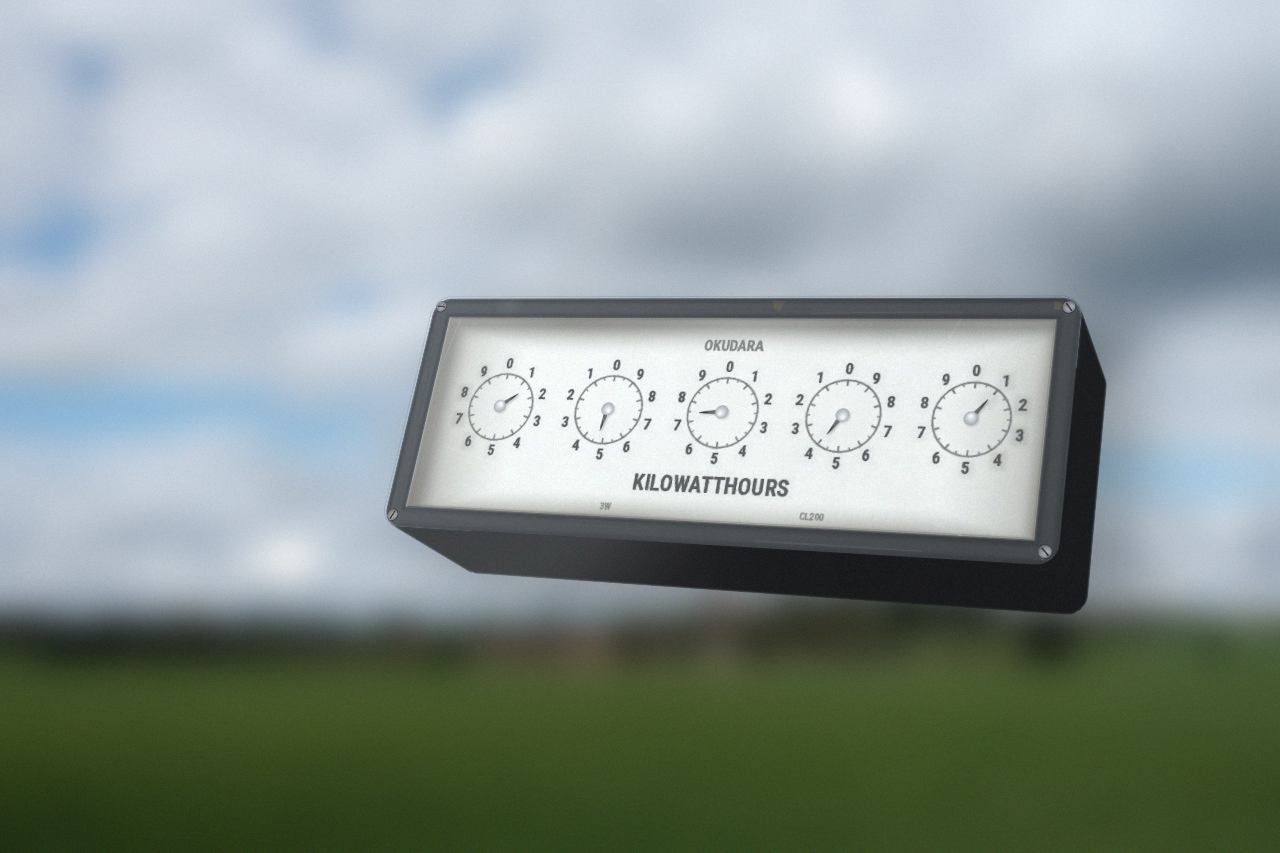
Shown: 14741 kWh
